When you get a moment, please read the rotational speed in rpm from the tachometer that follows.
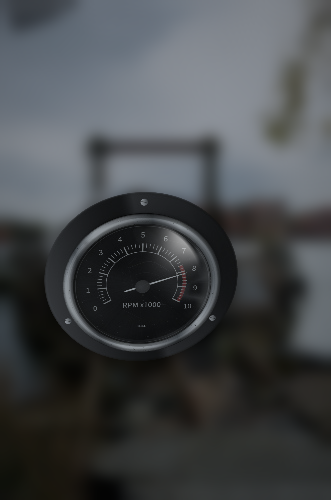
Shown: 8000 rpm
